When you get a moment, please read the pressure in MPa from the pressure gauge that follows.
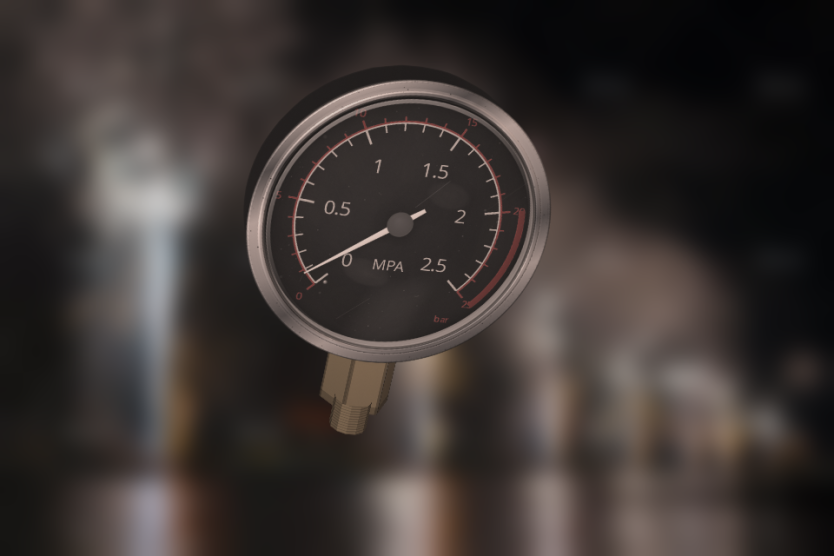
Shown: 0.1 MPa
